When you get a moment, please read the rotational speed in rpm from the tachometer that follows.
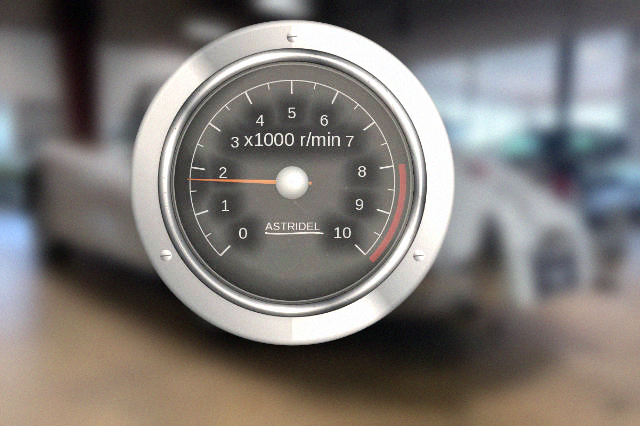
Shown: 1750 rpm
